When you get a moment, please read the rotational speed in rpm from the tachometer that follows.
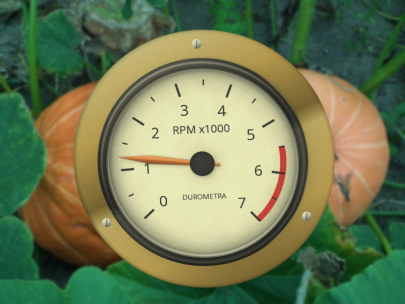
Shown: 1250 rpm
